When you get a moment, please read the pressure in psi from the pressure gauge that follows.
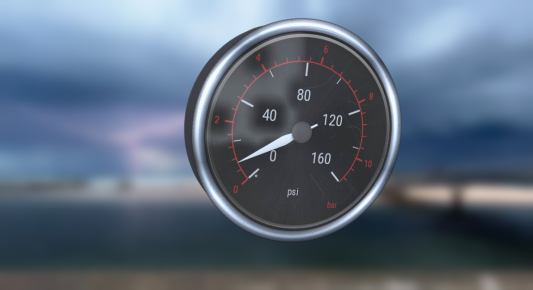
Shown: 10 psi
